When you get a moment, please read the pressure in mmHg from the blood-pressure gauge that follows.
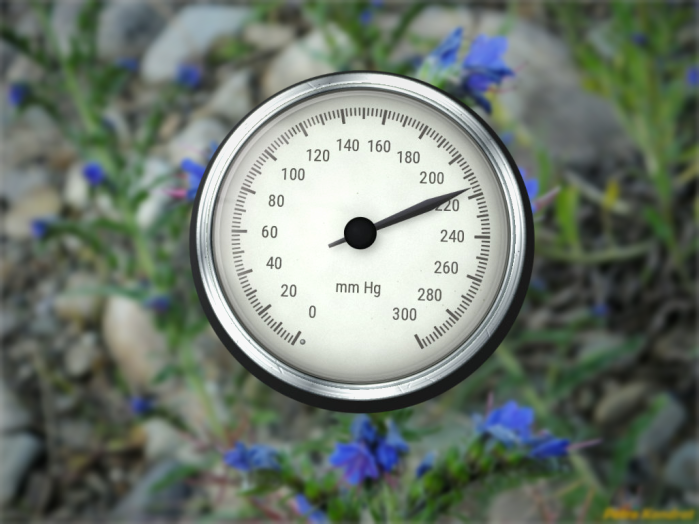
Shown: 216 mmHg
